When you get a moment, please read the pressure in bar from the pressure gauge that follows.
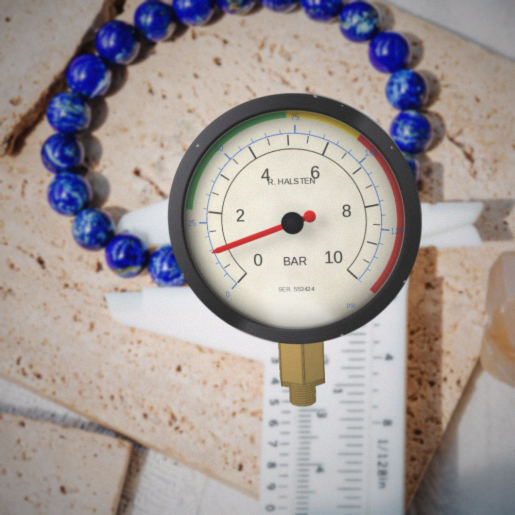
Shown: 1 bar
